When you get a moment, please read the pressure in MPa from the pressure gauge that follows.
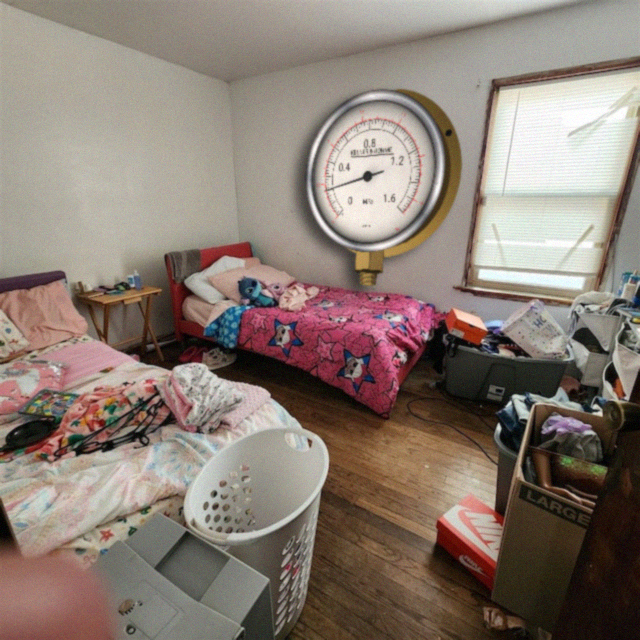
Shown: 0.2 MPa
